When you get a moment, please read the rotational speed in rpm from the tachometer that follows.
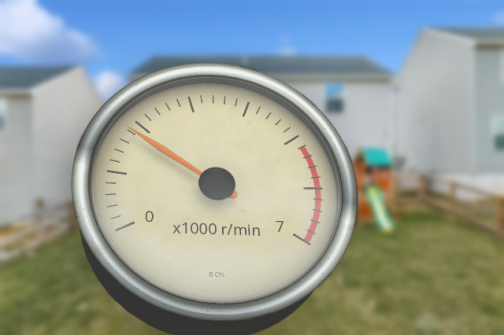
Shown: 1800 rpm
